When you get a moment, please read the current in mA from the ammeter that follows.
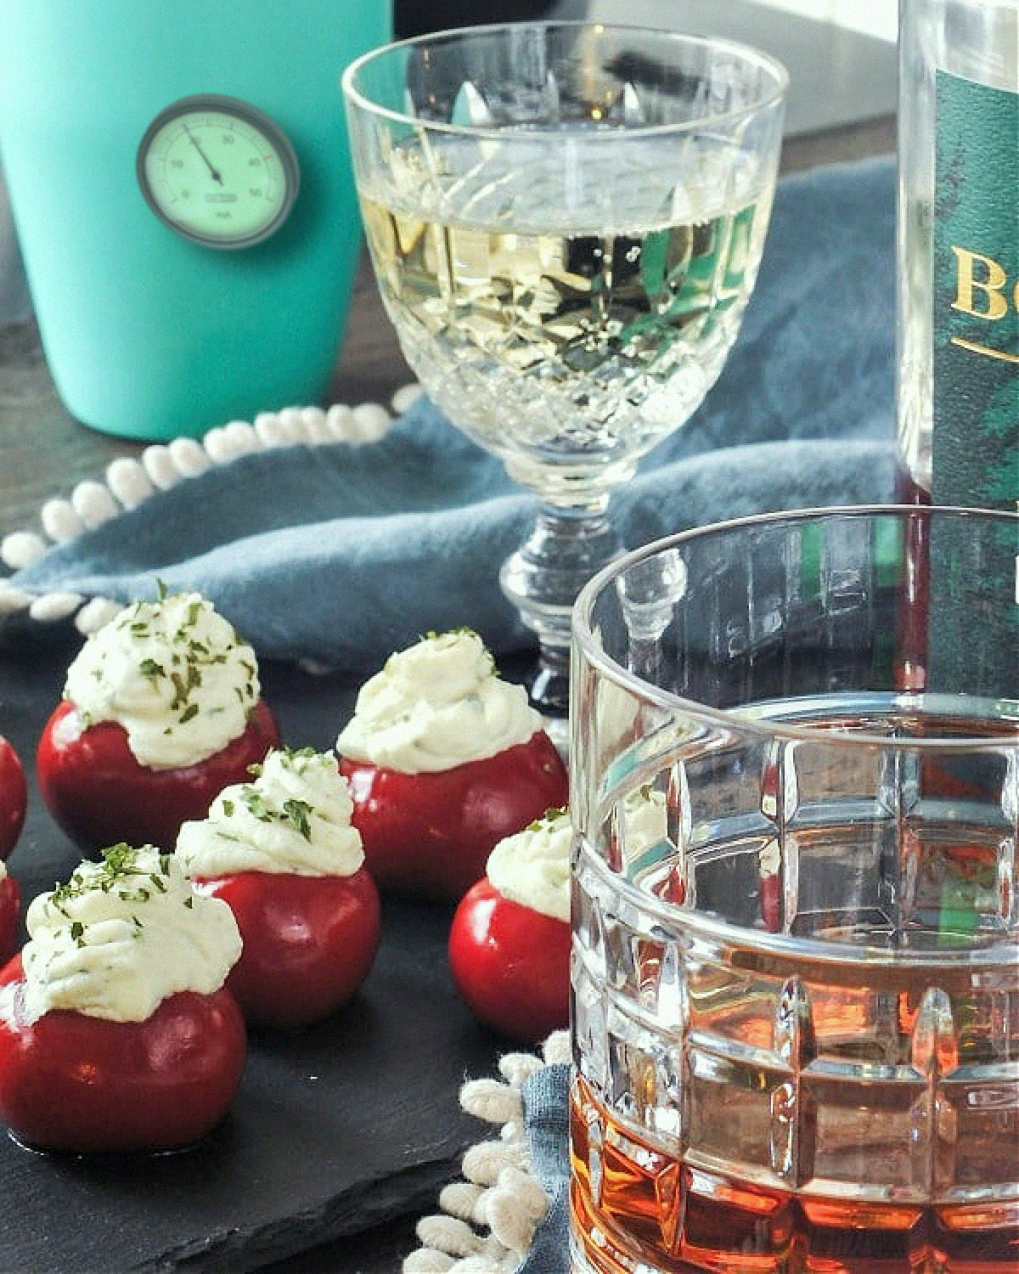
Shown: 20 mA
